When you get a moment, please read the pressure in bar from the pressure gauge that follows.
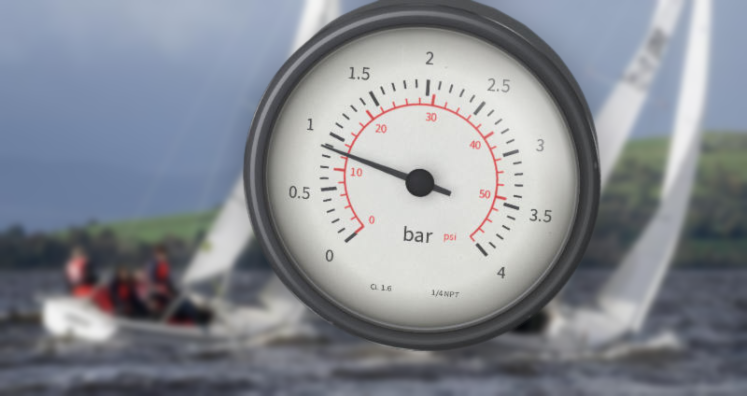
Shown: 0.9 bar
